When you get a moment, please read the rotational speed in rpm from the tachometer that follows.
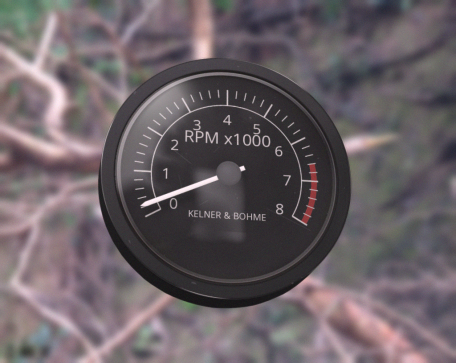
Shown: 200 rpm
